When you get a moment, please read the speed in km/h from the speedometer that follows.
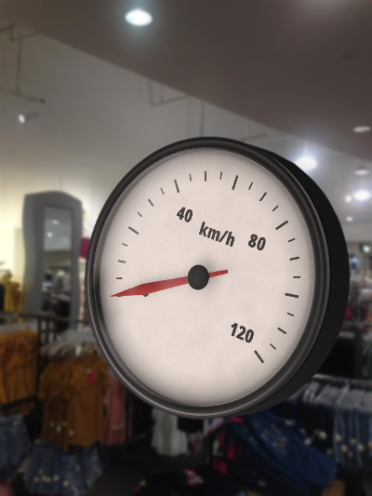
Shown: 0 km/h
